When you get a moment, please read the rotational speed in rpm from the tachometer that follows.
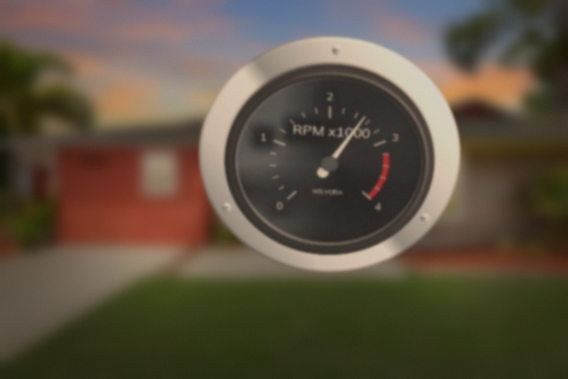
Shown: 2500 rpm
